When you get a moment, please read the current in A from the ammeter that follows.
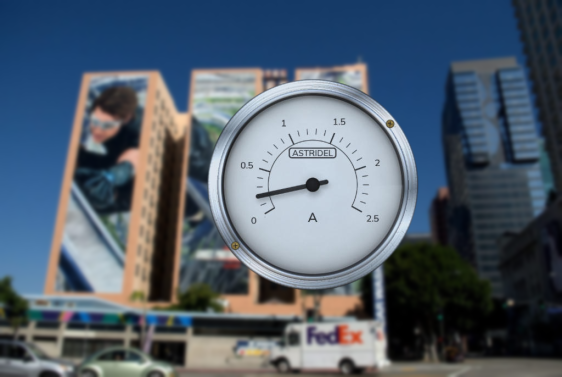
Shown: 0.2 A
